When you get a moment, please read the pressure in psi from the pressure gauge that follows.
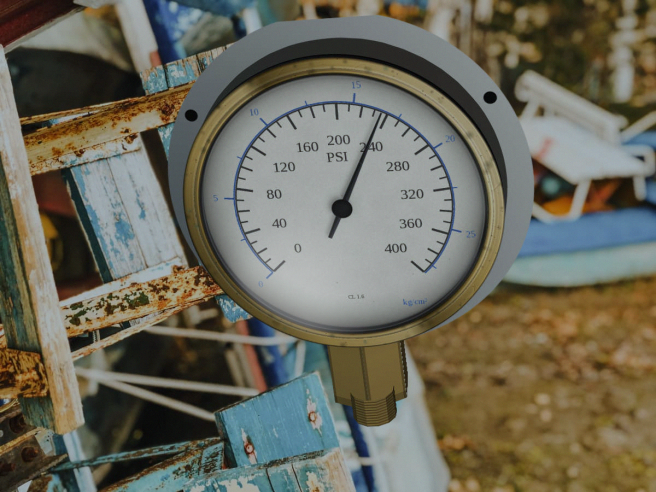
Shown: 235 psi
